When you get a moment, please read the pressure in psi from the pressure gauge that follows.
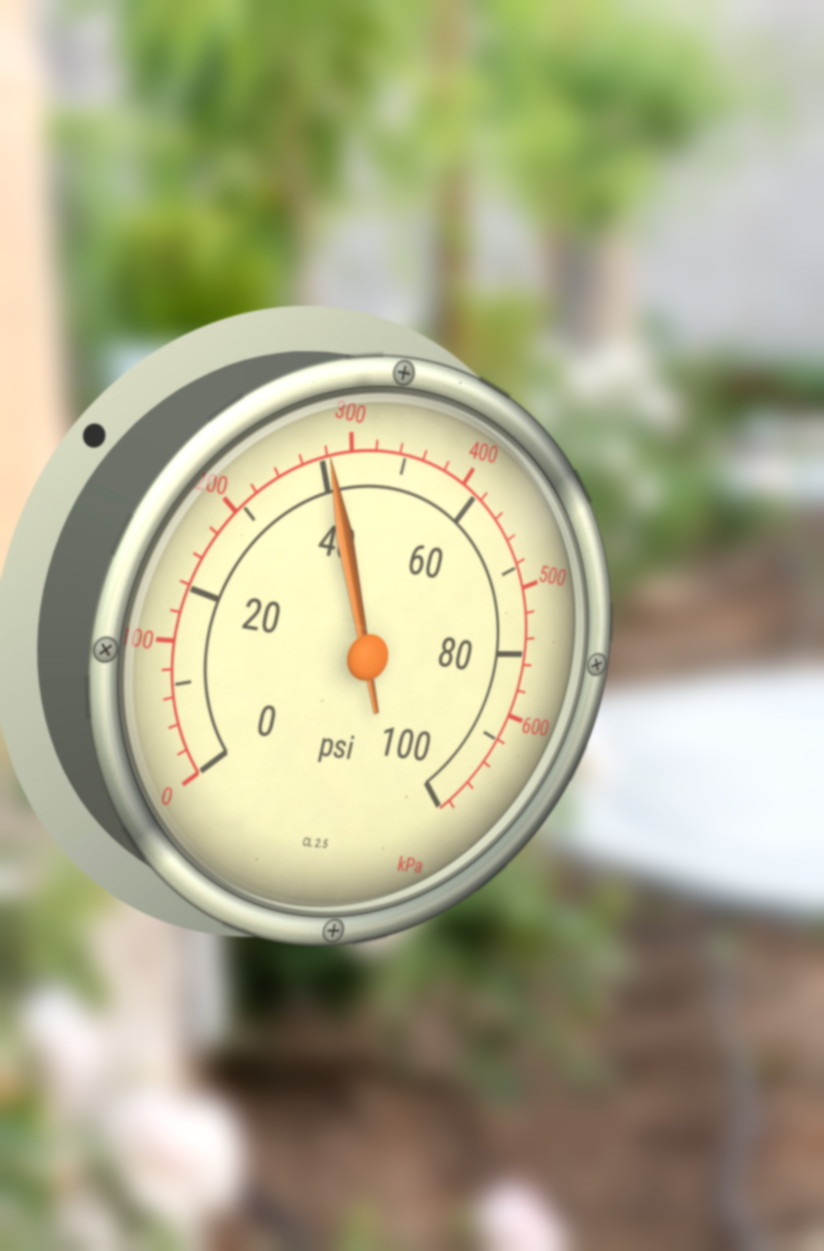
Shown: 40 psi
